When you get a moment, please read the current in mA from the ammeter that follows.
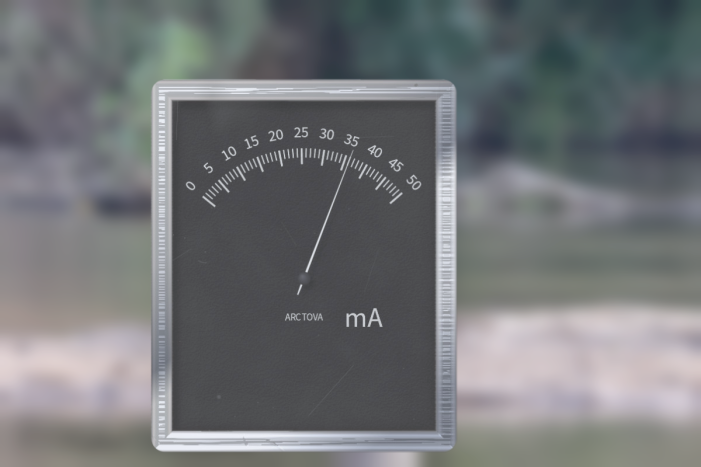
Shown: 36 mA
